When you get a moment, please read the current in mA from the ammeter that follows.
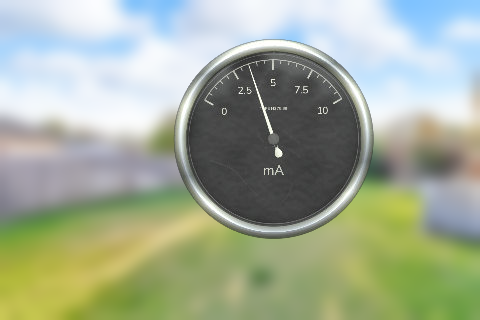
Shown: 3.5 mA
